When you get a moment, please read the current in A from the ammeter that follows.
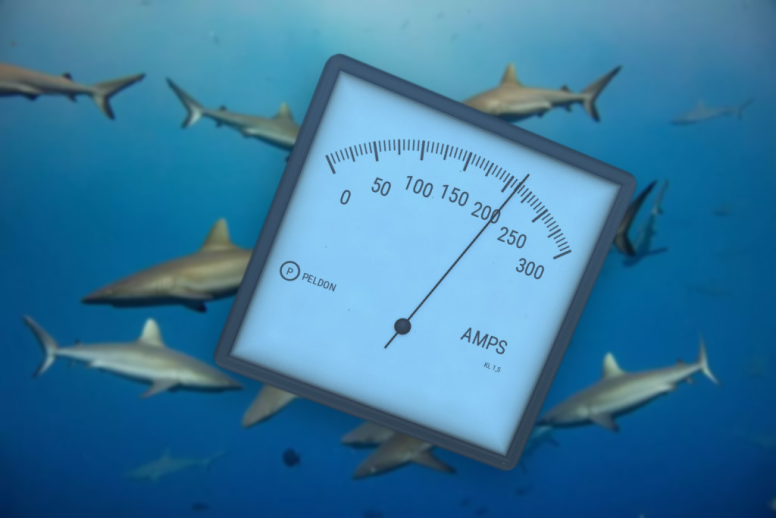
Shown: 210 A
